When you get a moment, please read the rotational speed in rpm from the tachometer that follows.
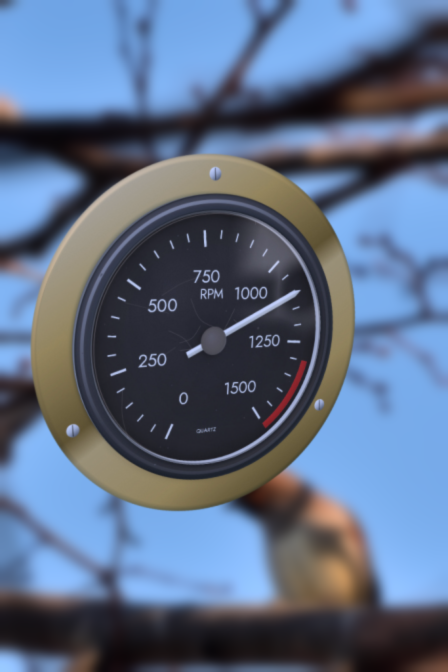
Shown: 1100 rpm
